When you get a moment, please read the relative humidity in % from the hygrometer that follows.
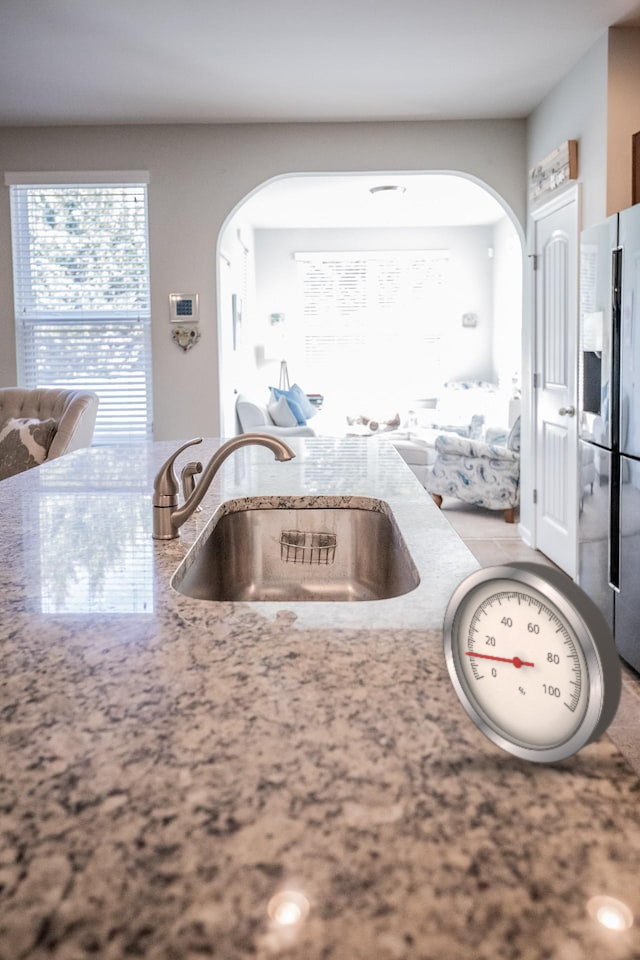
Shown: 10 %
